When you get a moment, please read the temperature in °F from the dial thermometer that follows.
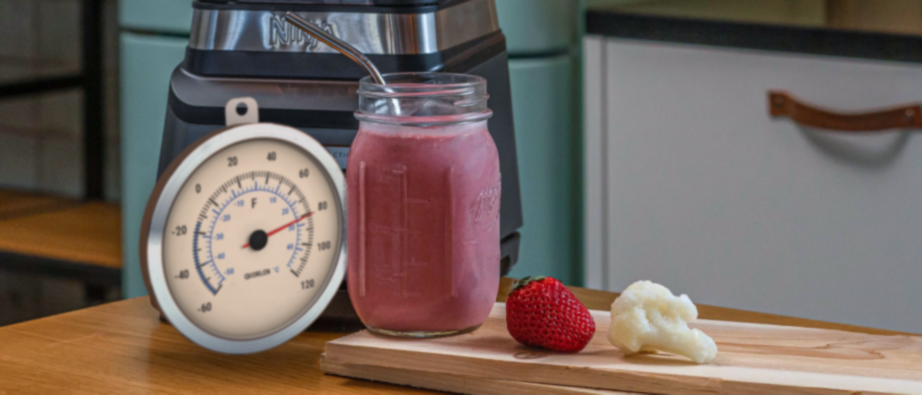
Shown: 80 °F
